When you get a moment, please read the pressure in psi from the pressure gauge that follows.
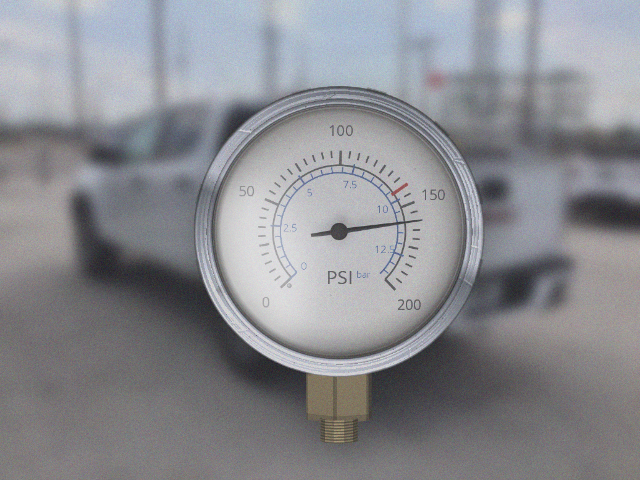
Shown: 160 psi
